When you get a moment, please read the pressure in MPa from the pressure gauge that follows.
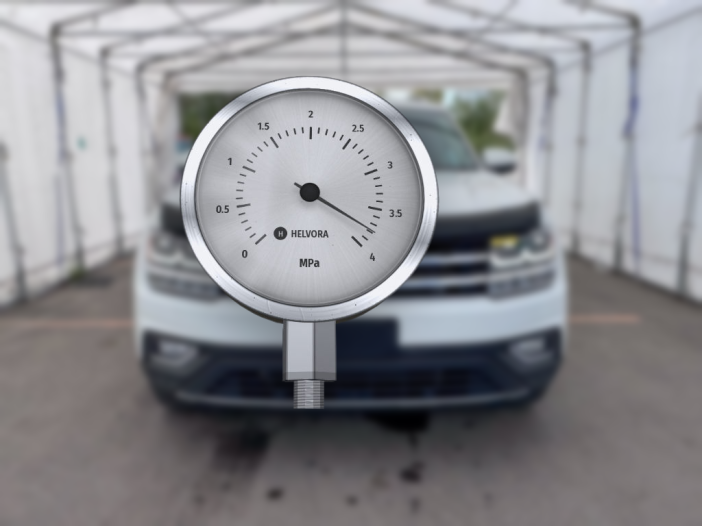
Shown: 3.8 MPa
